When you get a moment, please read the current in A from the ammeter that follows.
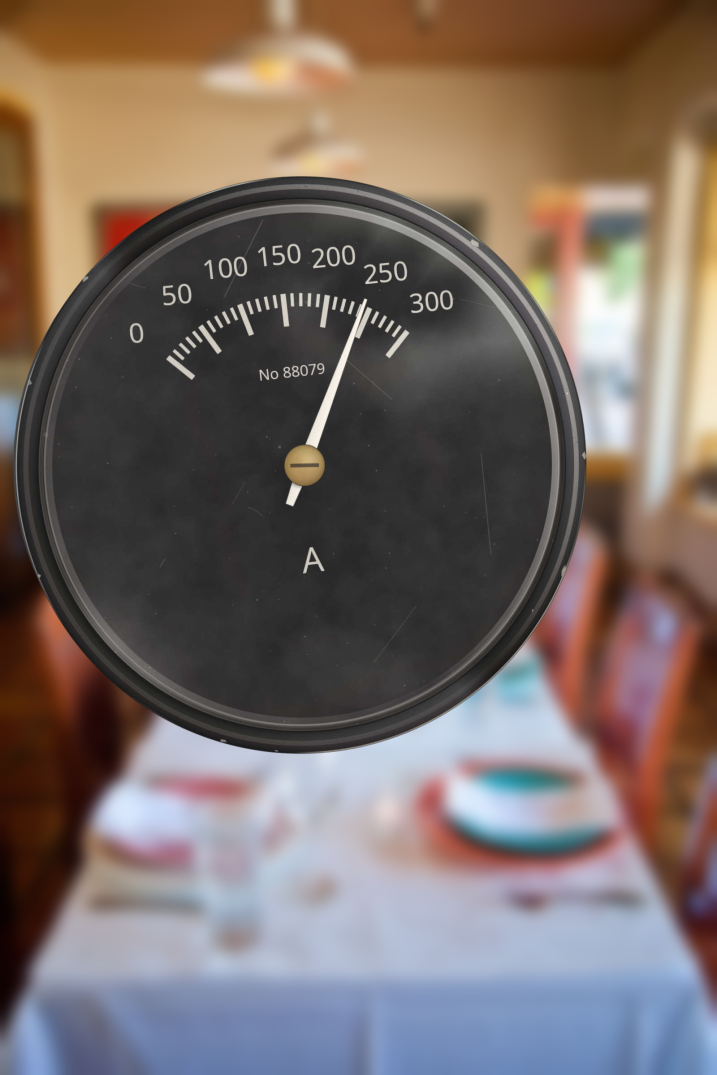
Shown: 240 A
